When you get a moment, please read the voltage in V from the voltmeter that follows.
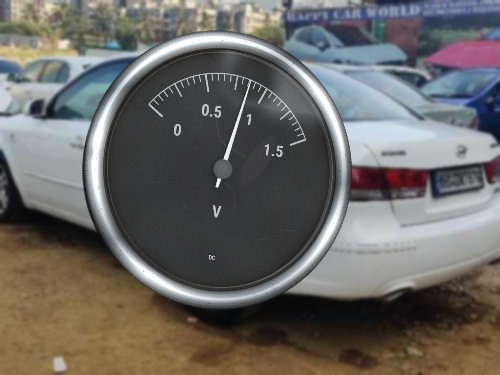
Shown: 0.85 V
